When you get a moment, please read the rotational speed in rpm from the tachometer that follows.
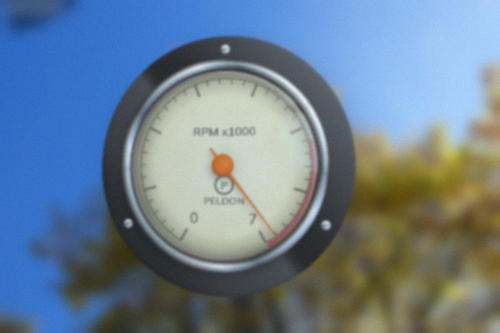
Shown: 6800 rpm
